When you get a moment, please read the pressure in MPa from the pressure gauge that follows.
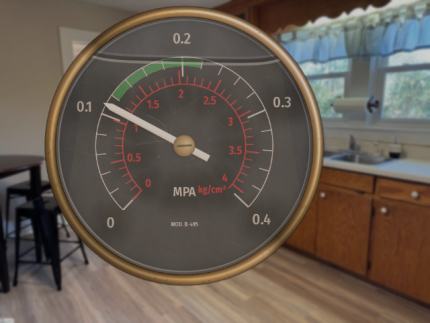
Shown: 0.11 MPa
